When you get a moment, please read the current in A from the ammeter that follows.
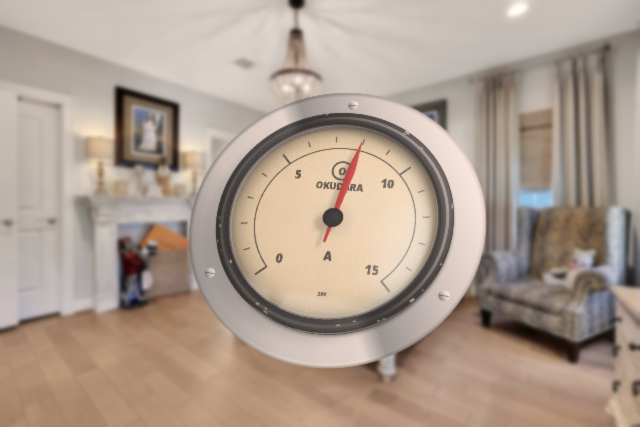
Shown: 8 A
